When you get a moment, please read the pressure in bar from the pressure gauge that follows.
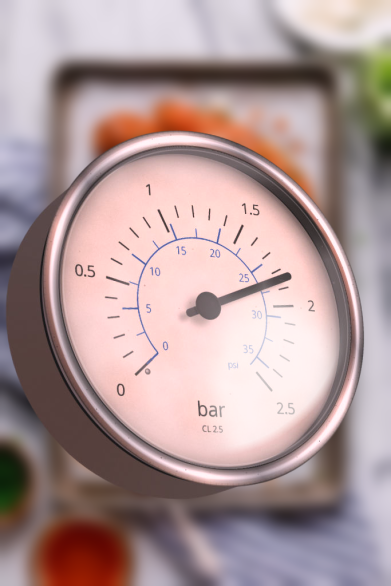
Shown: 1.85 bar
